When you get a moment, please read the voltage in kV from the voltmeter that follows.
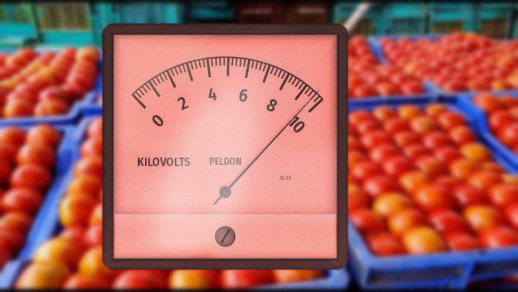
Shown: 9.6 kV
